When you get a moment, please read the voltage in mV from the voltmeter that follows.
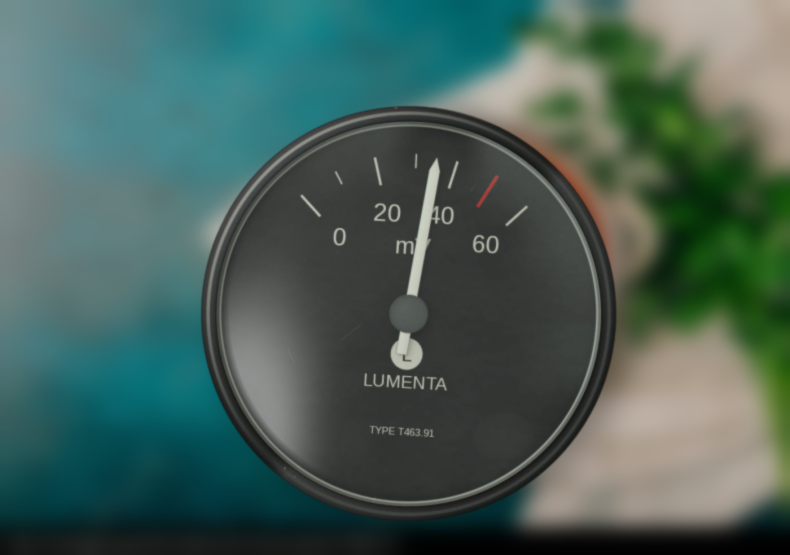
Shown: 35 mV
